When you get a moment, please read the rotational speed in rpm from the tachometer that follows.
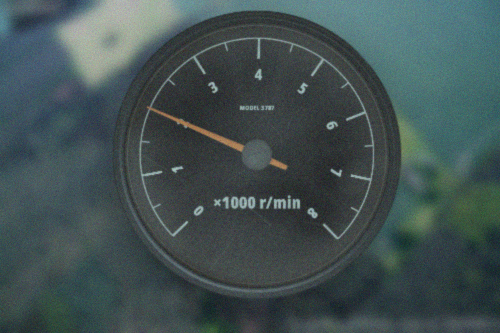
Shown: 2000 rpm
